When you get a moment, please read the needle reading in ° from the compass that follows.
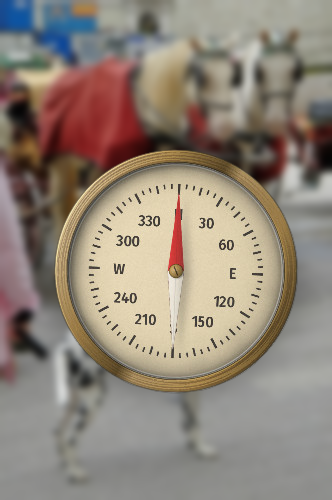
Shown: 0 °
